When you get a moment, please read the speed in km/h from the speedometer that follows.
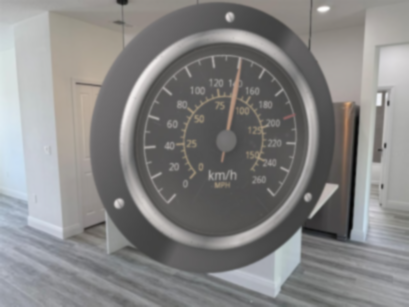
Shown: 140 km/h
